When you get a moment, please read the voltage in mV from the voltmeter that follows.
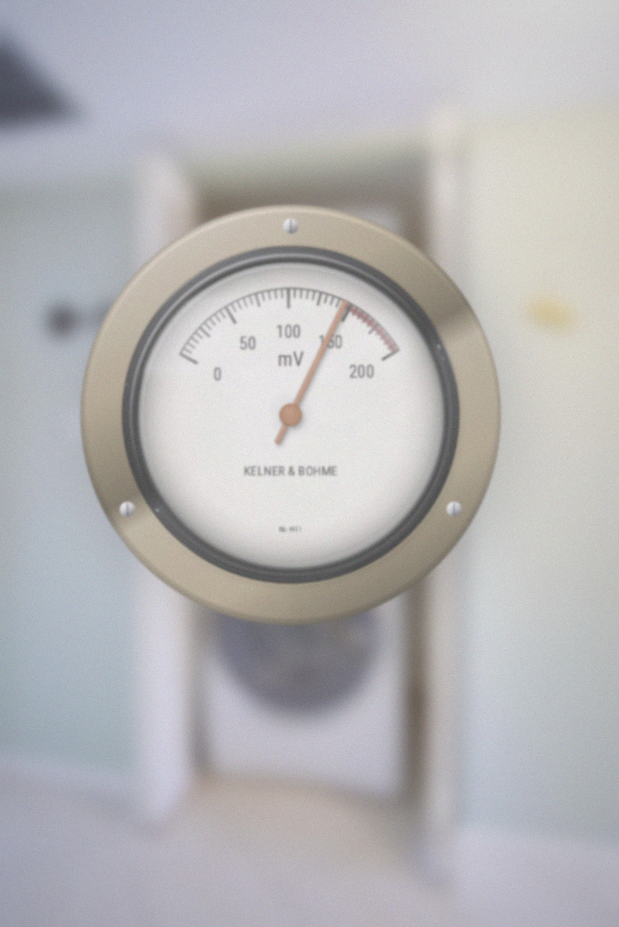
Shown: 145 mV
